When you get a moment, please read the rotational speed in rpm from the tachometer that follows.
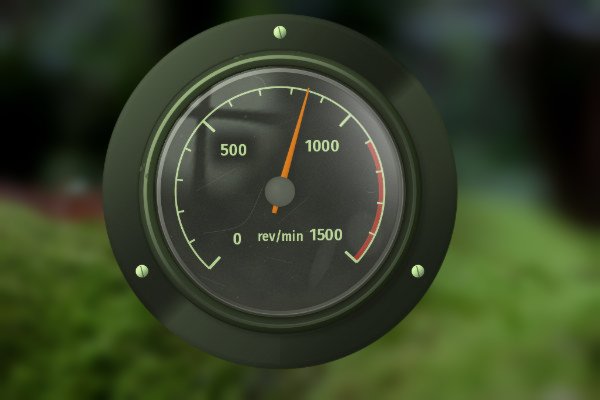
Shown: 850 rpm
